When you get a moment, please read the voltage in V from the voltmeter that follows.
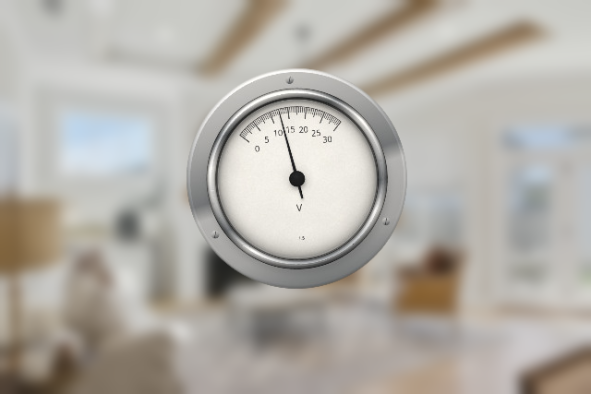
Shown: 12.5 V
